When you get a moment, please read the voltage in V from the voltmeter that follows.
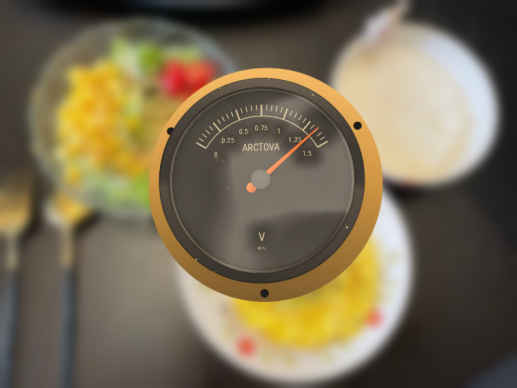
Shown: 1.35 V
